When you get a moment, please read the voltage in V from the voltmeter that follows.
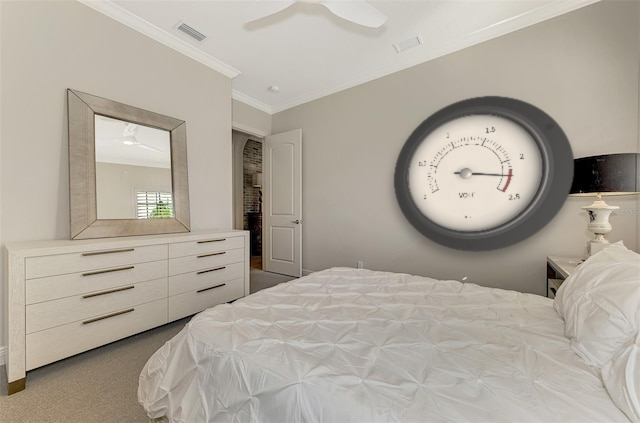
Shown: 2.25 V
